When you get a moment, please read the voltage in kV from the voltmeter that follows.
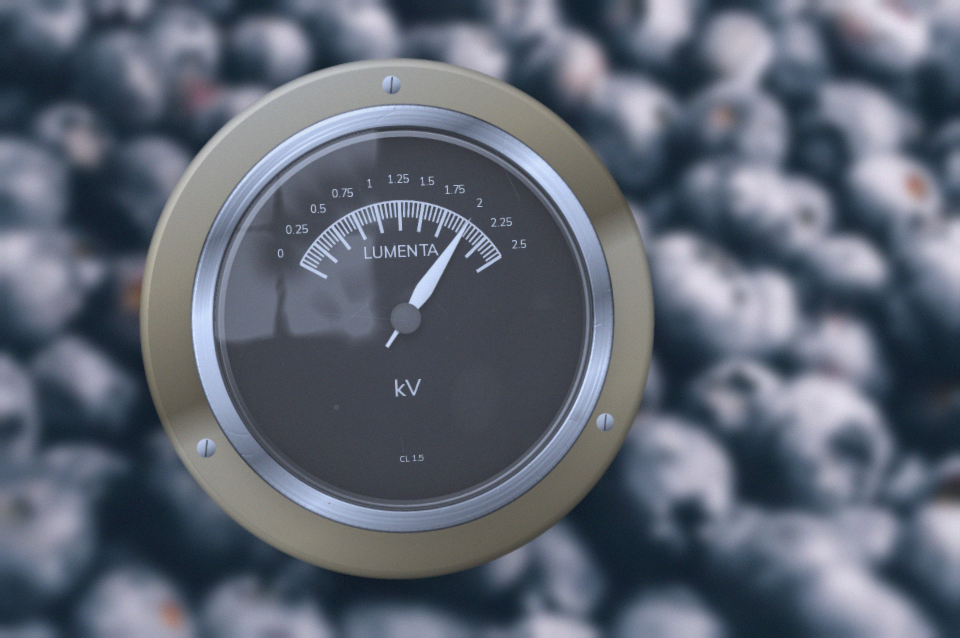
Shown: 2 kV
